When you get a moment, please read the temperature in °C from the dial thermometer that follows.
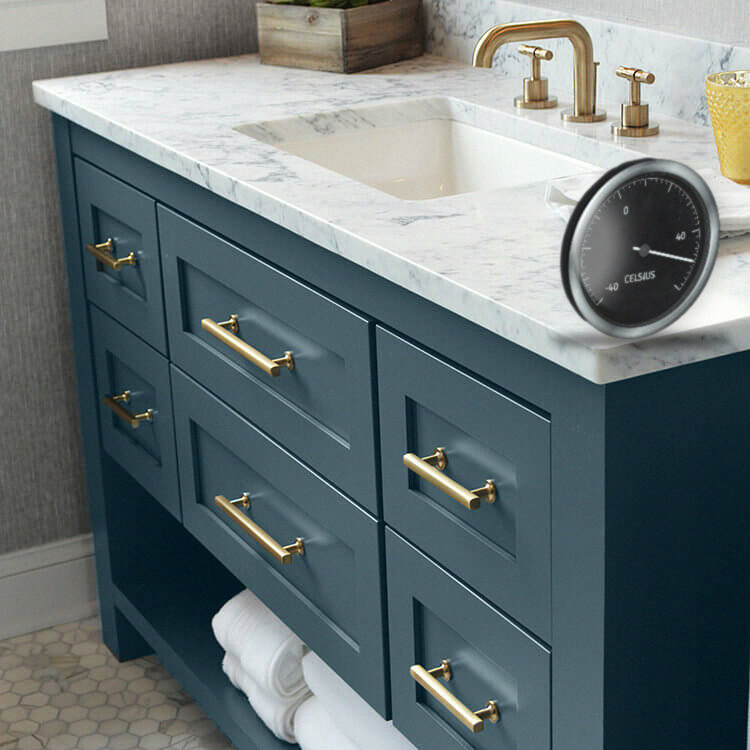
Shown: 50 °C
